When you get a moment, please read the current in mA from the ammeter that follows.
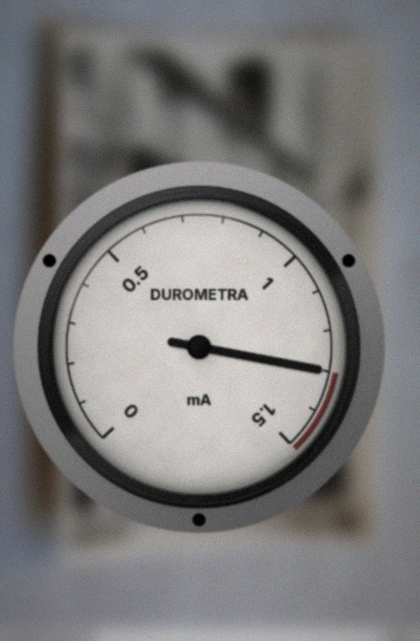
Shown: 1.3 mA
